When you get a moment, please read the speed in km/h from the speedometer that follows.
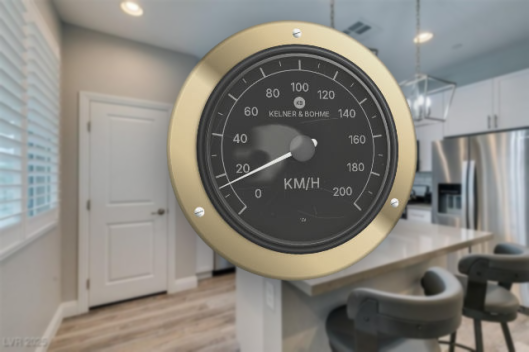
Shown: 15 km/h
